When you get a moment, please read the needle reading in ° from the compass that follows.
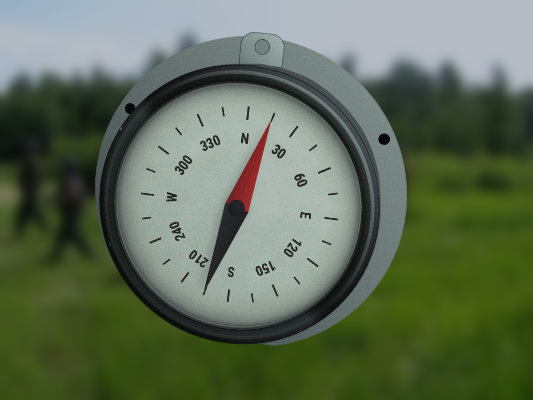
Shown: 15 °
